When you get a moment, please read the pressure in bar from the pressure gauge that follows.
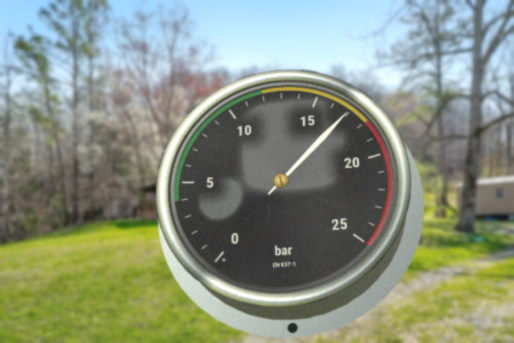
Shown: 17 bar
